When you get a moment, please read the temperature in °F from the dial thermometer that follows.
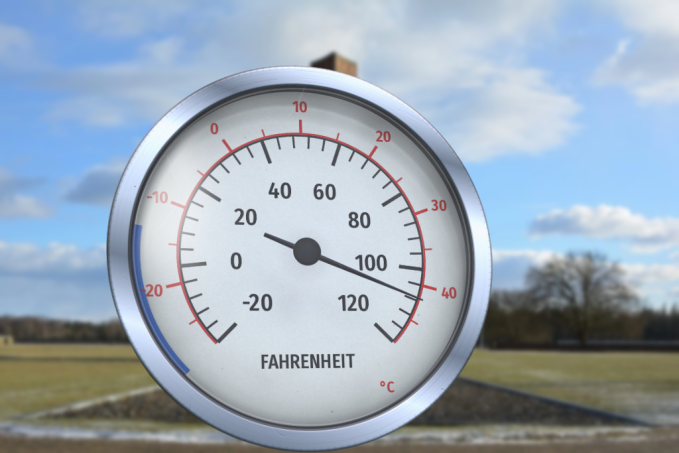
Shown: 108 °F
